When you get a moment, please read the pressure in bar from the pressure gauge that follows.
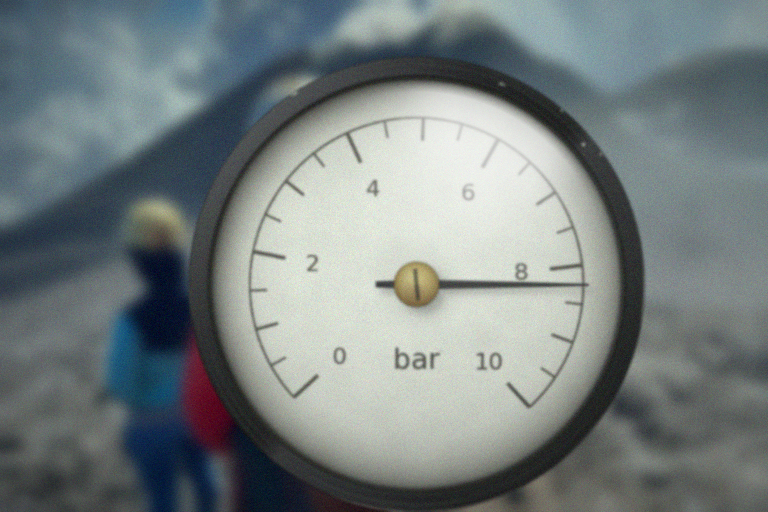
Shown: 8.25 bar
